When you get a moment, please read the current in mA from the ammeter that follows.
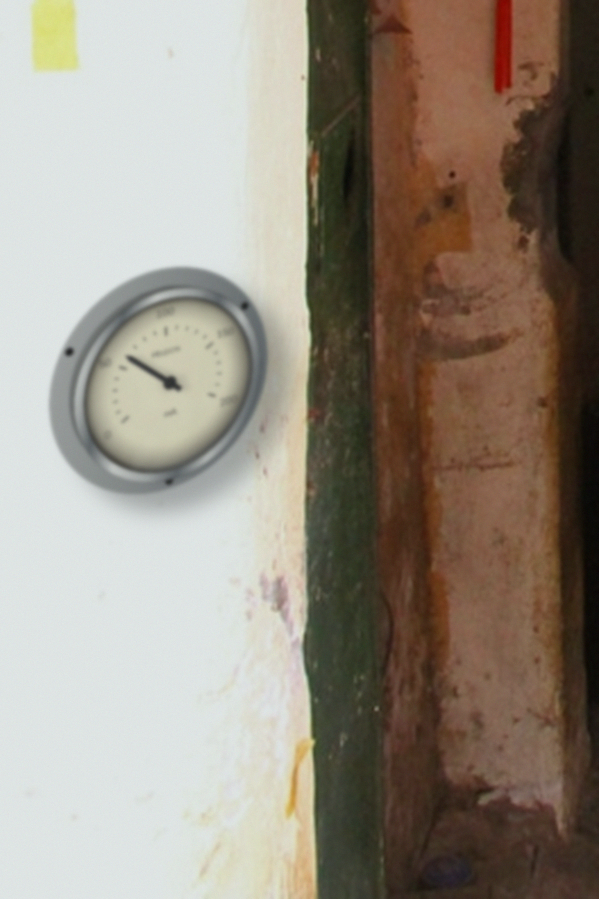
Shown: 60 mA
